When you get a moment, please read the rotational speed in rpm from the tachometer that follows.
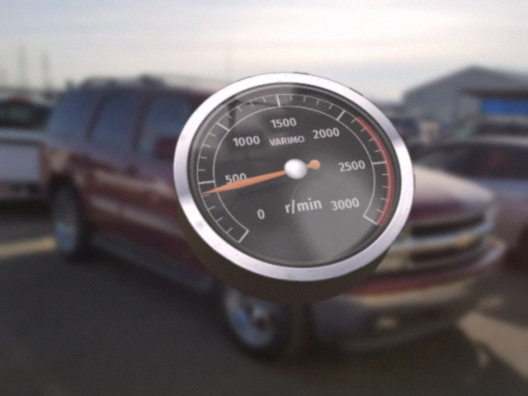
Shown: 400 rpm
